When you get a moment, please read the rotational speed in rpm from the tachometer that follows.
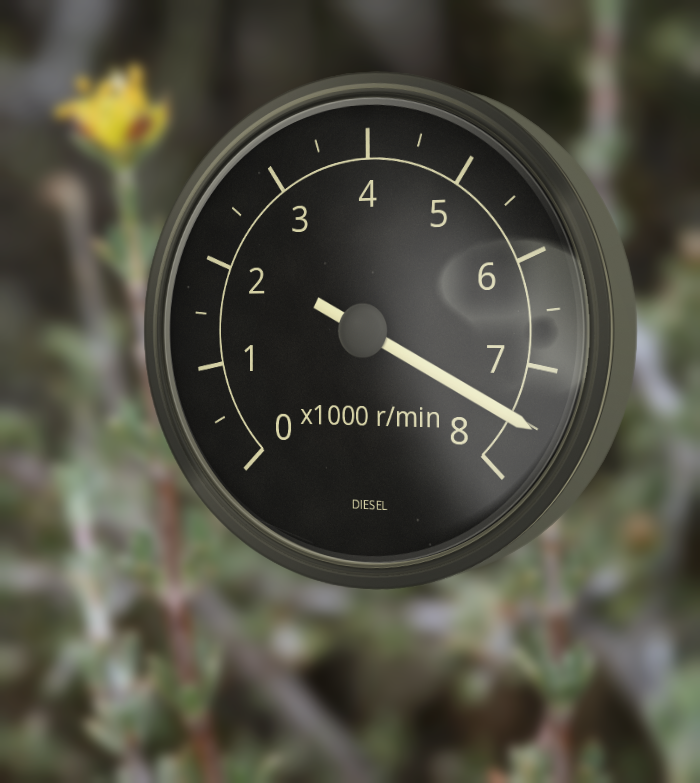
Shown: 7500 rpm
